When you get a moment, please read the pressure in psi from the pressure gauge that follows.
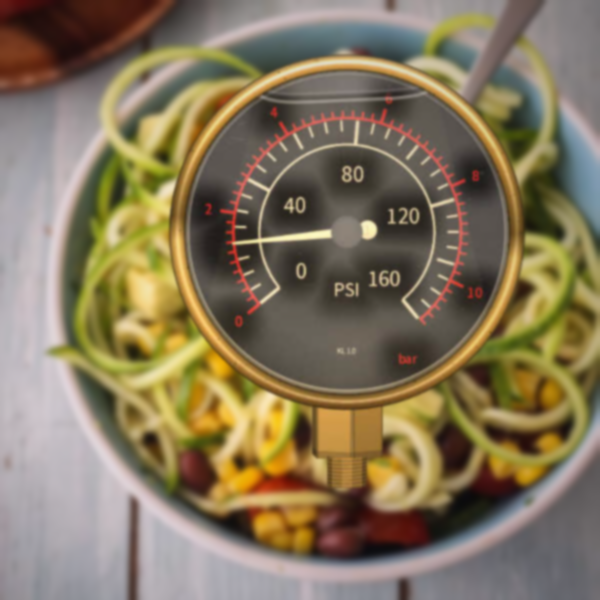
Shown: 20 psi
